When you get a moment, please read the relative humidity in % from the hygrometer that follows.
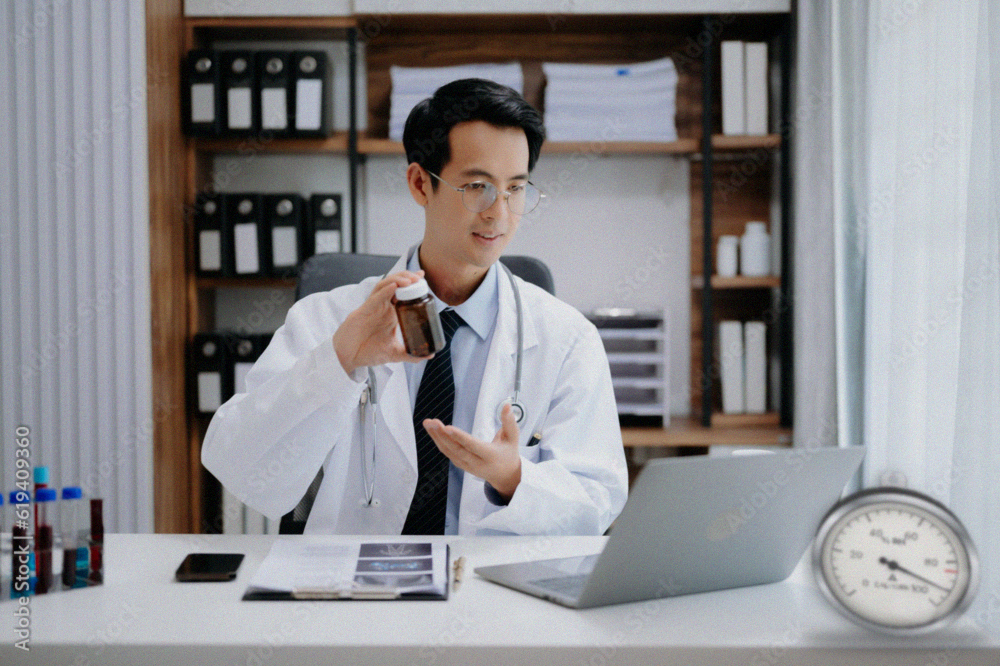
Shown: 92 %
